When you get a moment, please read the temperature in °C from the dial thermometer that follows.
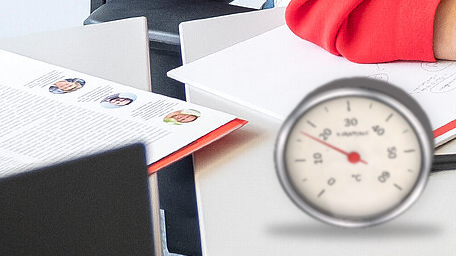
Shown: 17.5 °C
